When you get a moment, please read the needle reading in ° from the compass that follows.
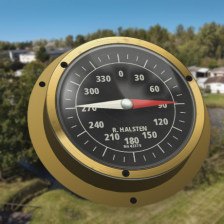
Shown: 90 °
